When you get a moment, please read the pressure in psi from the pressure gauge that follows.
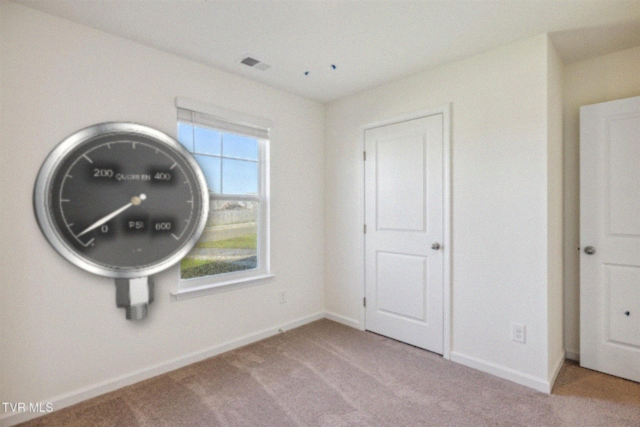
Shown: 25 psi
